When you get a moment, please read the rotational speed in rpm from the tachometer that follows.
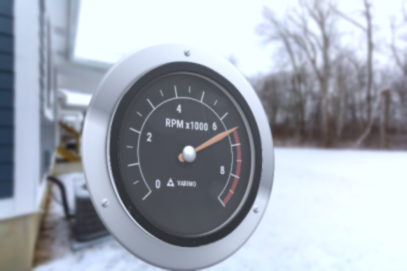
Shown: 6500 rpm
